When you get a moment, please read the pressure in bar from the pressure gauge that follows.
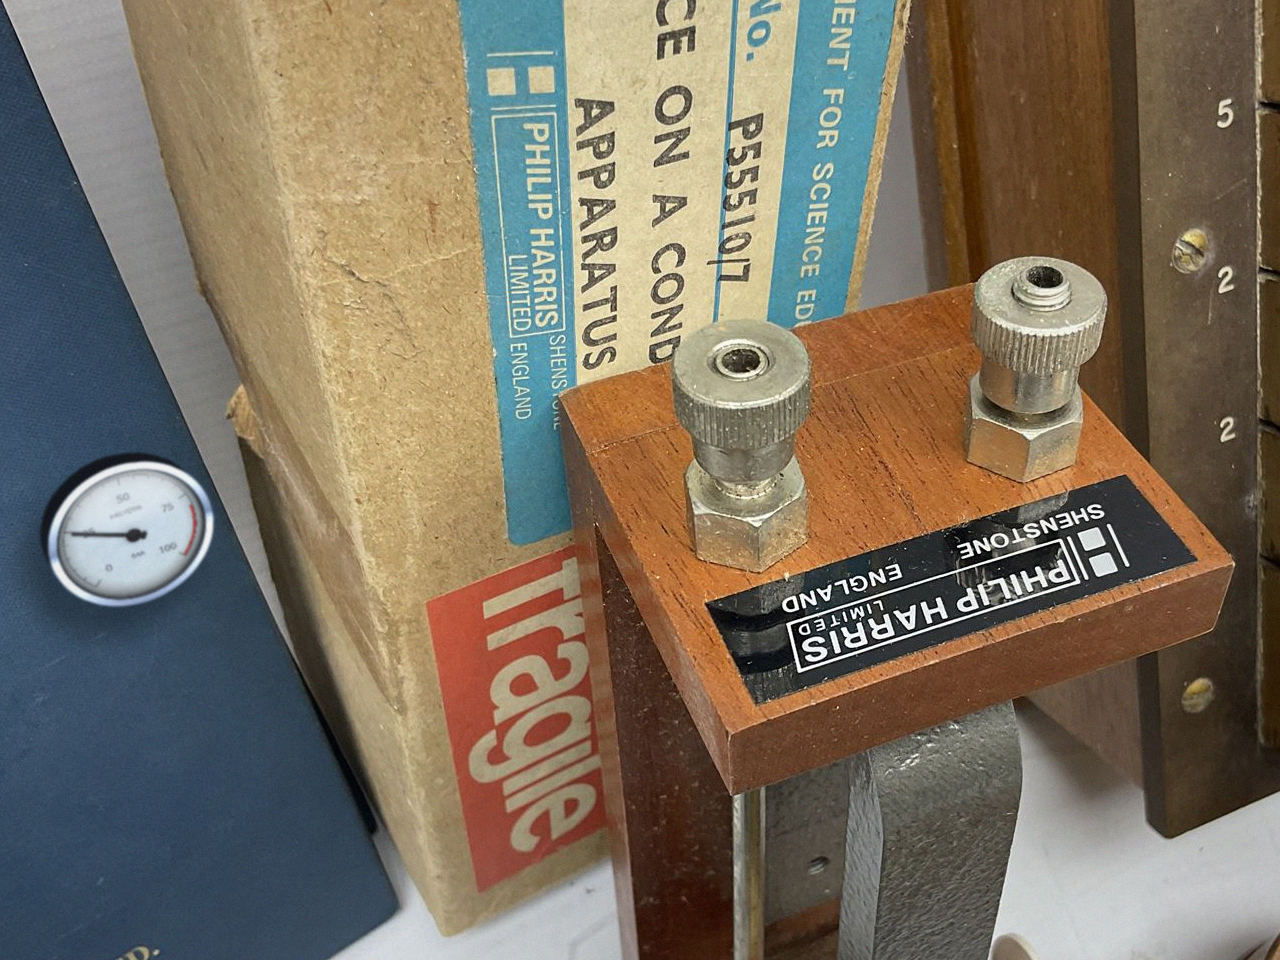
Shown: 25 bar
